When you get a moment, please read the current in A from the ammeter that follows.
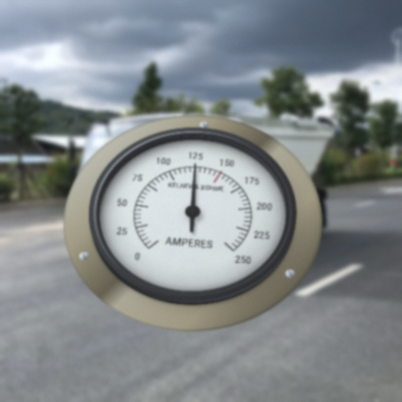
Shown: 125 A
